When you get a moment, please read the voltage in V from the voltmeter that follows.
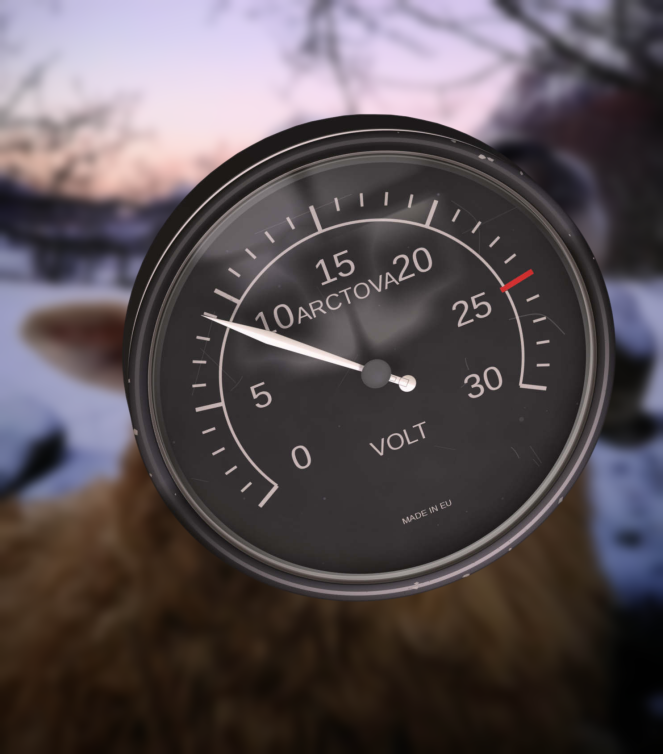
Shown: 9 V
